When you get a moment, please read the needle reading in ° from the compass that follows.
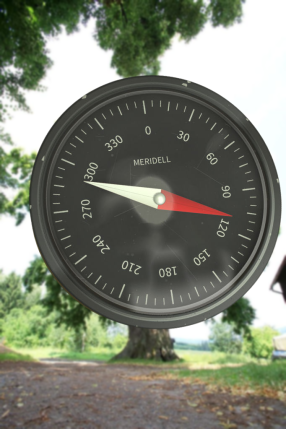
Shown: 110 °
